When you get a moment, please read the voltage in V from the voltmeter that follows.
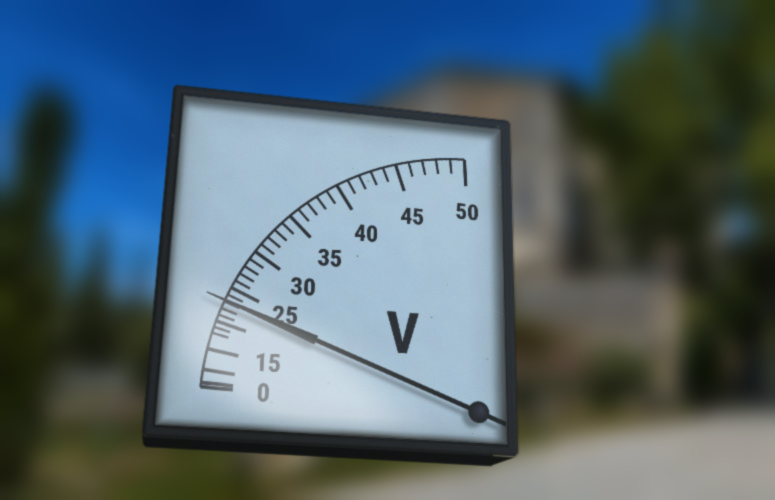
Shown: 23 V
